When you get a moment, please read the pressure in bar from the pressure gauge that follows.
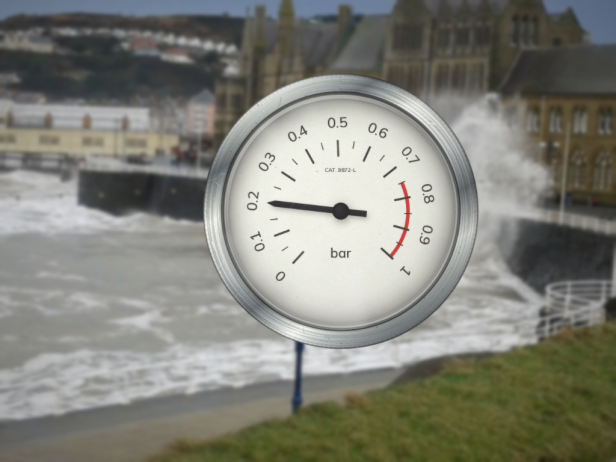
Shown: 0.2 bar
